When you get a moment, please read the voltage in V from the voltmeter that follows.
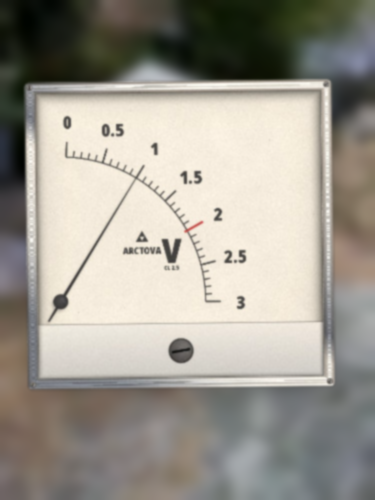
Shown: 1 V
